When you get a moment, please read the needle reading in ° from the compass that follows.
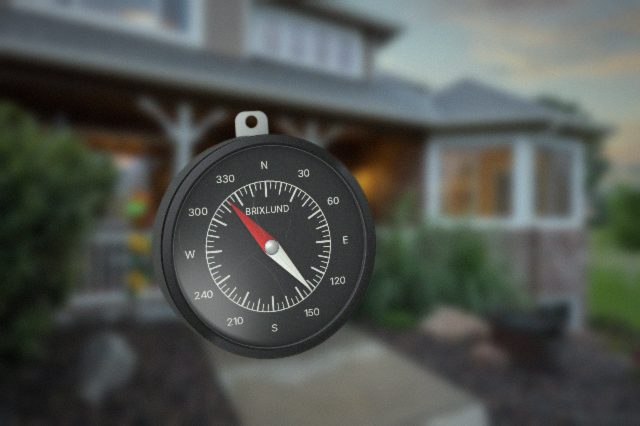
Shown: 320 °
